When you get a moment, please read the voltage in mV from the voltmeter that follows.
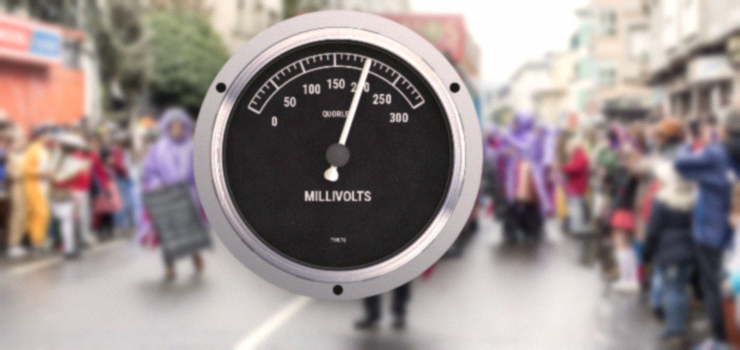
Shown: 200 mV
